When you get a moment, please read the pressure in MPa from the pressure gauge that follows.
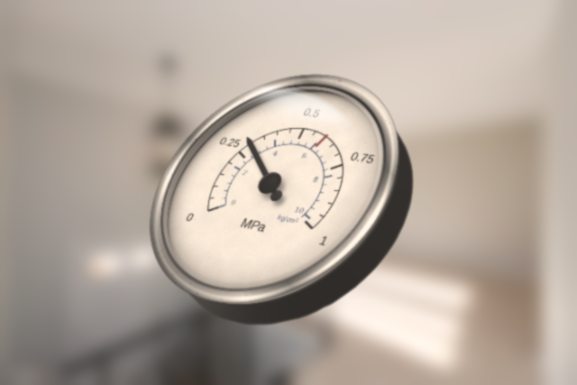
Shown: 0.3 MPa
